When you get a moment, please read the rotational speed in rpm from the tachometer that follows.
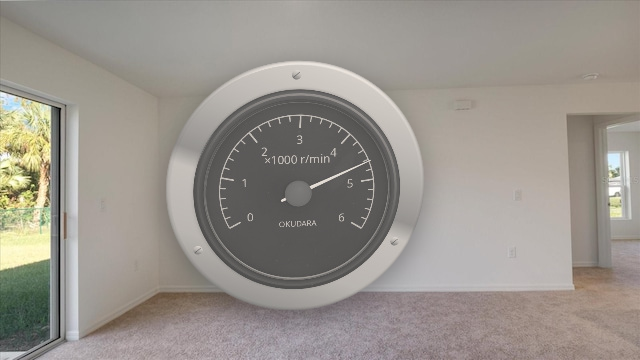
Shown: 4600 rpm
